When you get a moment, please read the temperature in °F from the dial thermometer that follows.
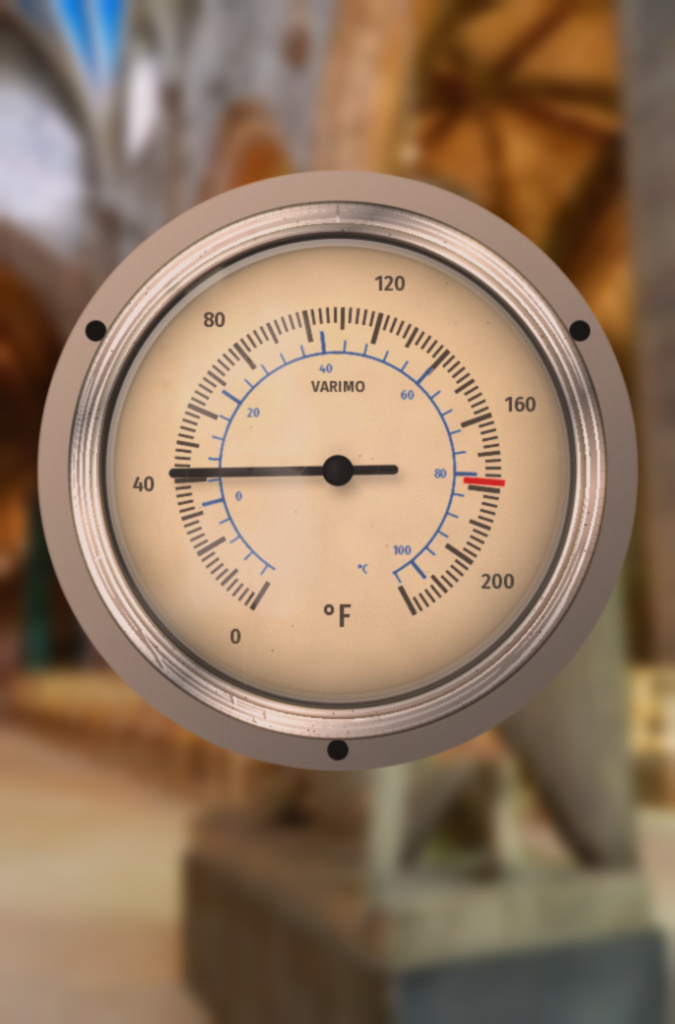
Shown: 42 °F
